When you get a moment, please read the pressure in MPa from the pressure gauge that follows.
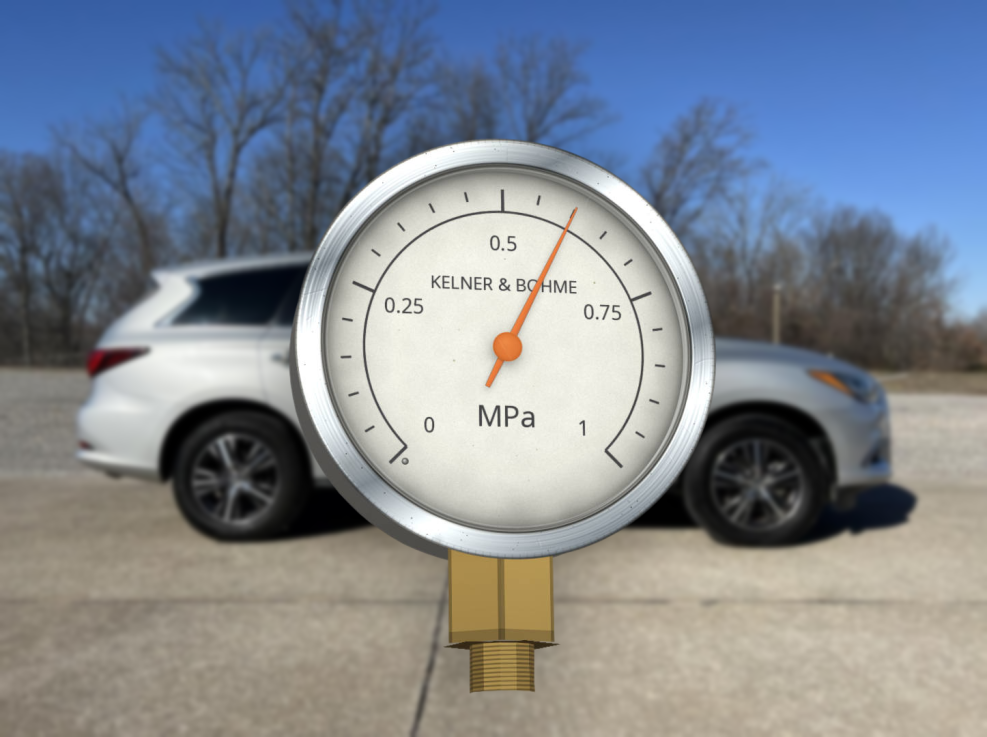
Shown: 0.6 MPa
